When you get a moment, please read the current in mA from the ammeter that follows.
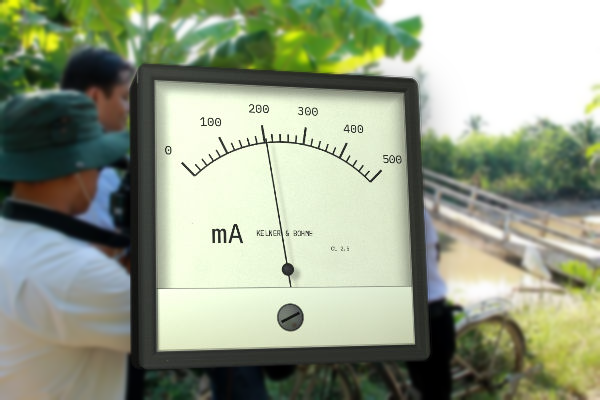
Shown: 200 mA
